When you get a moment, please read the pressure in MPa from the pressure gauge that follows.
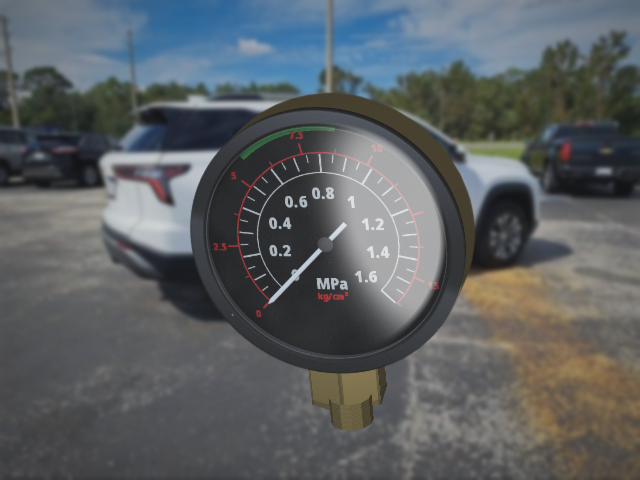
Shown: 0 MPa
